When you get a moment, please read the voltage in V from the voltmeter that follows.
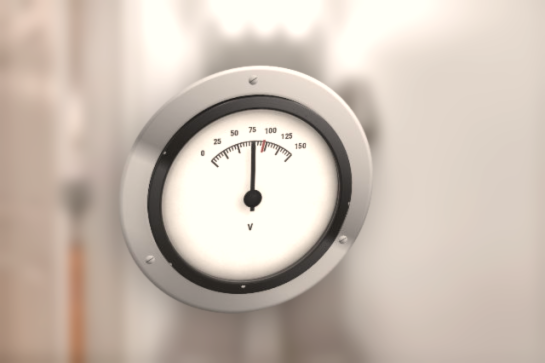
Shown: 75 V
